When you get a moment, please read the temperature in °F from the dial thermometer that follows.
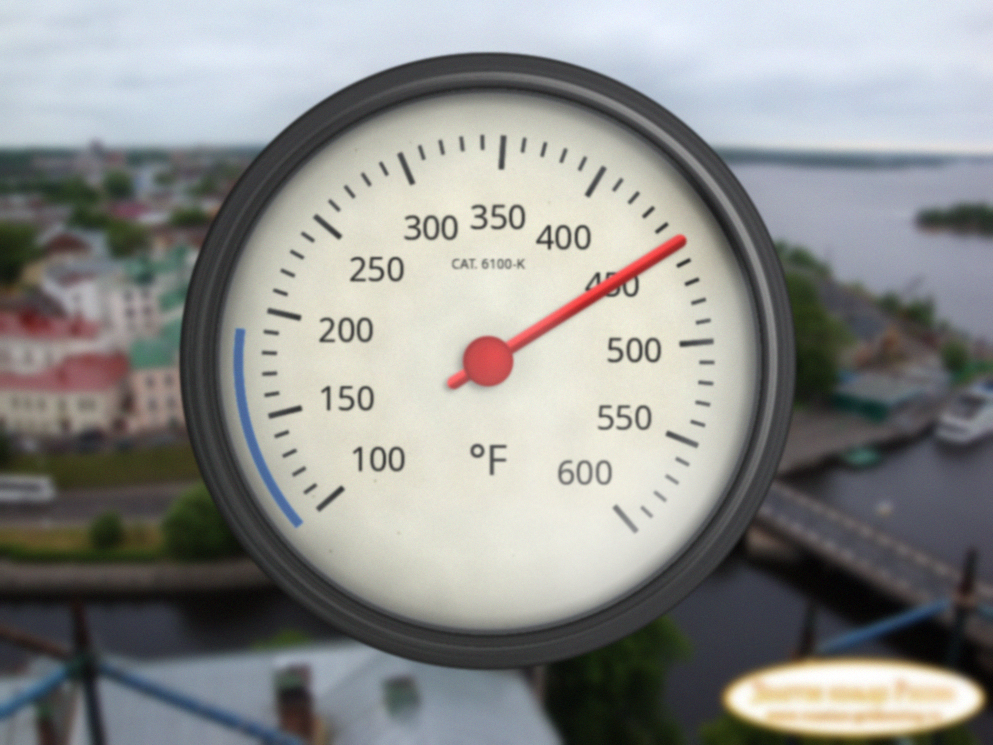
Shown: 450 °F
